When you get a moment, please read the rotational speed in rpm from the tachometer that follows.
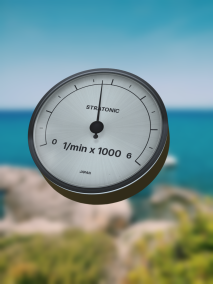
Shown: 2750 rpm
